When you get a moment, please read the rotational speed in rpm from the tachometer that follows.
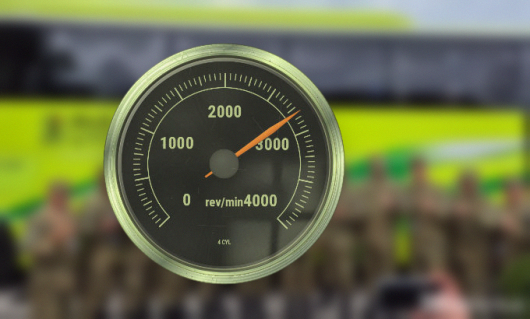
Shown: 2800 rpm
